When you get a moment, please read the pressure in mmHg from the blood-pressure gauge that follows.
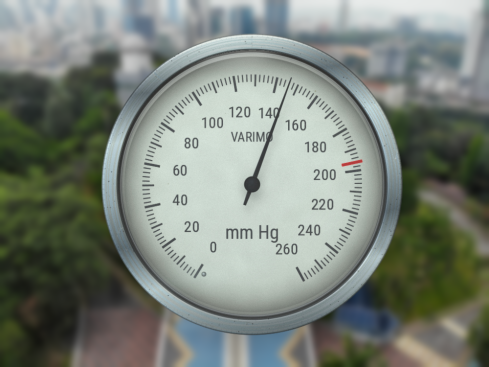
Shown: 146 mmHg
